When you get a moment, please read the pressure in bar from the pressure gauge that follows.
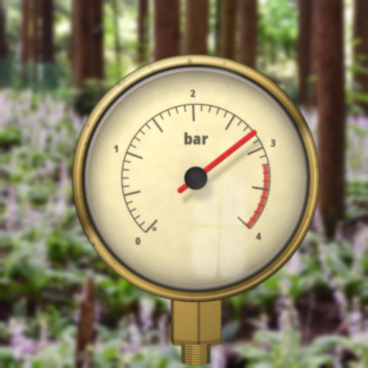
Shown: 2.8 bar
